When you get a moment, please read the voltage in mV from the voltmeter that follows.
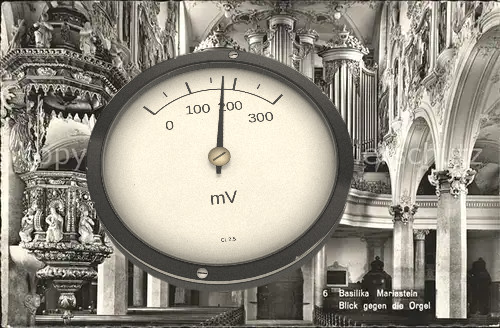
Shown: 175 mV
